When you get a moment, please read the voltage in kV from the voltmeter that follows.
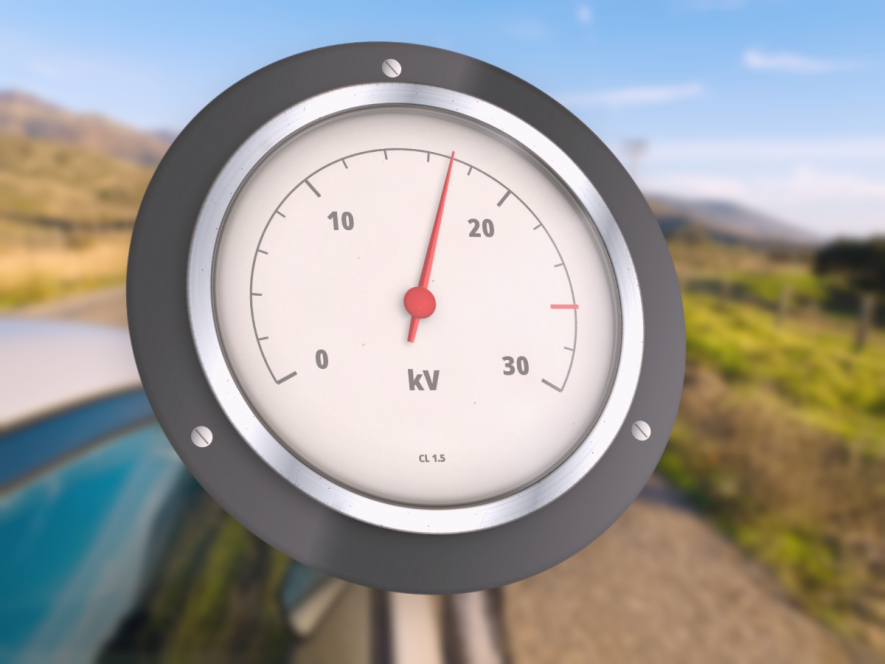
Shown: 17 kV
